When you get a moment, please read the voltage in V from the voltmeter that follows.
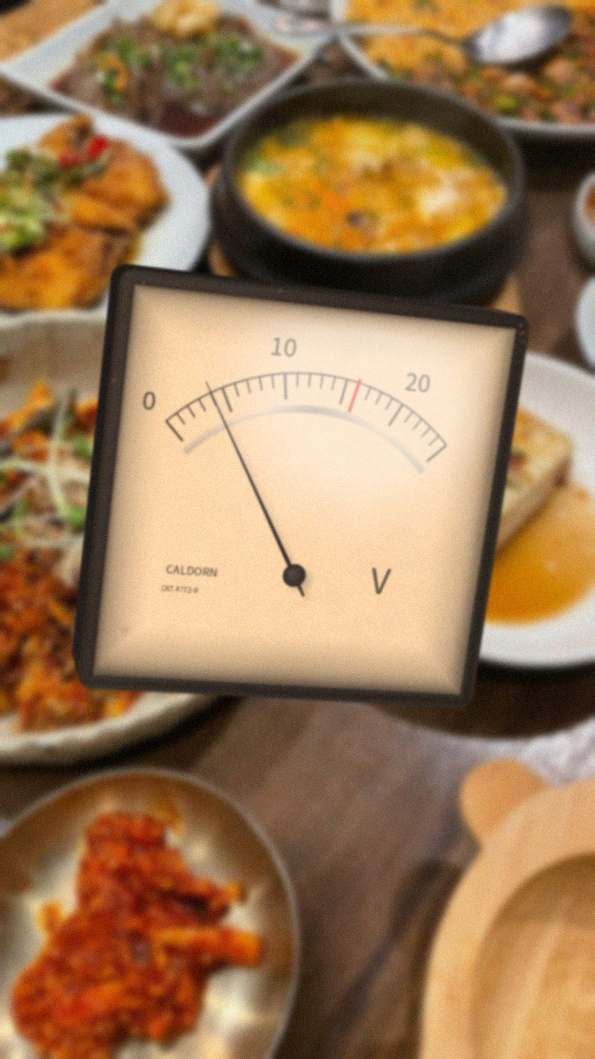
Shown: 4 V
